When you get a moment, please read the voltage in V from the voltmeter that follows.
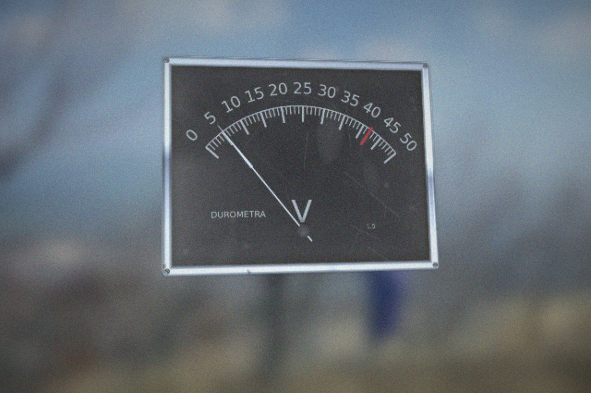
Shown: 5 V
